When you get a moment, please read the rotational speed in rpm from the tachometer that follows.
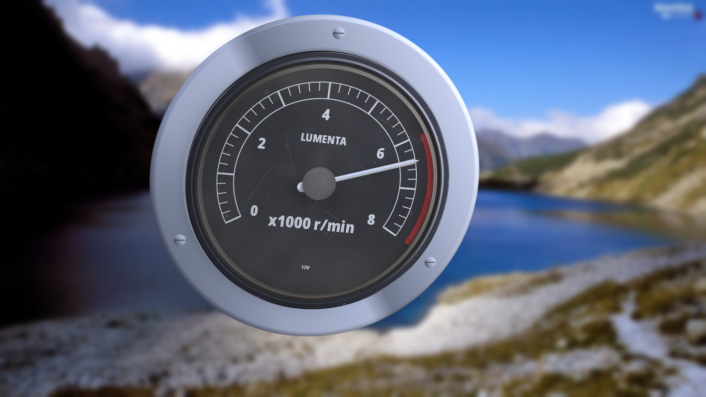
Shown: 6400 rpm
